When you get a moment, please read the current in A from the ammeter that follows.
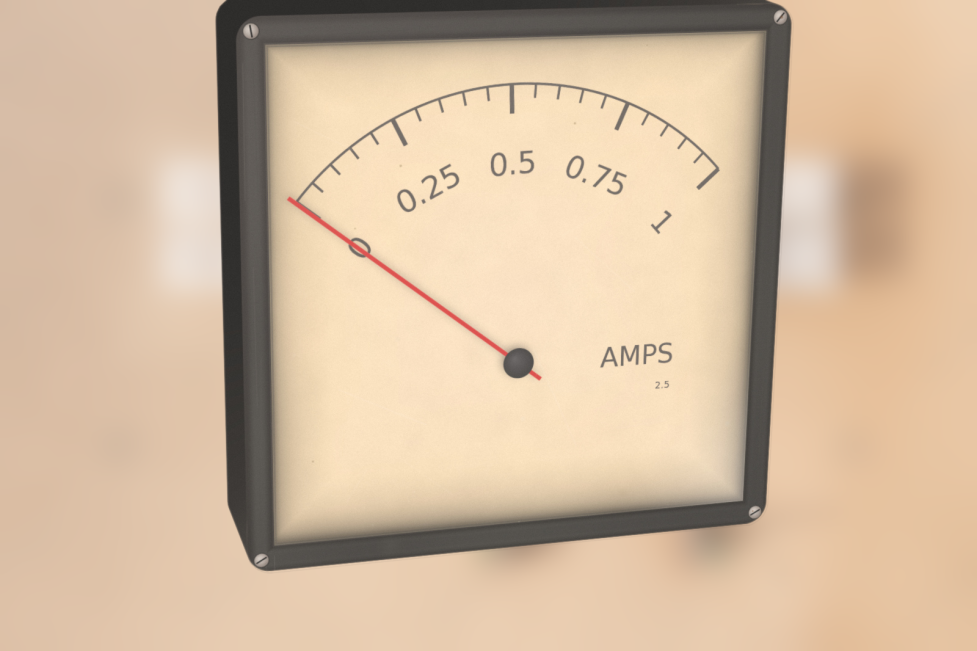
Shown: 0 A
